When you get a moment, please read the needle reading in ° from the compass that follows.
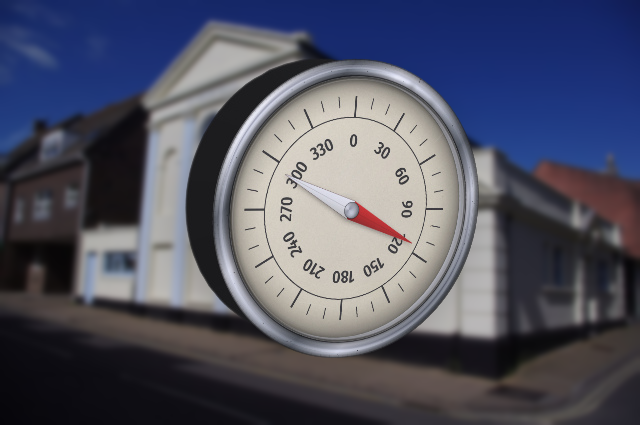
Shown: 115 °
